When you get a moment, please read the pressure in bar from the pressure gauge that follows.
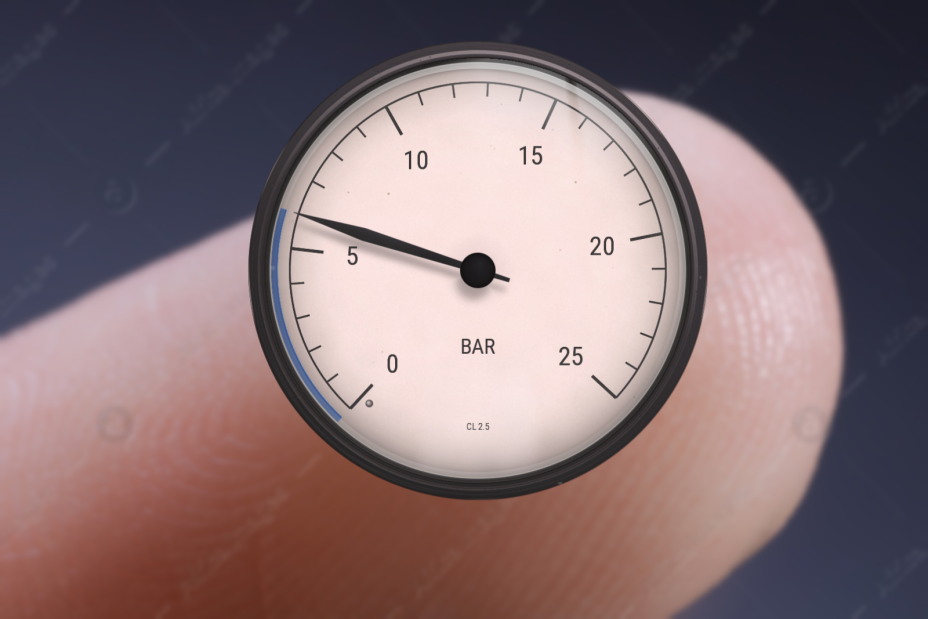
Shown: 6 bar
